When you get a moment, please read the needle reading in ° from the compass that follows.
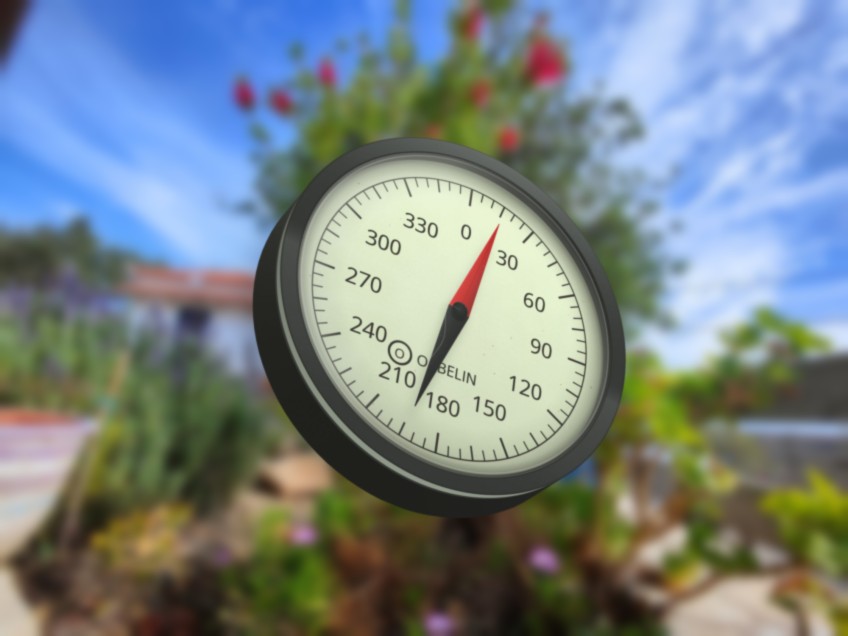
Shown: 15 °
